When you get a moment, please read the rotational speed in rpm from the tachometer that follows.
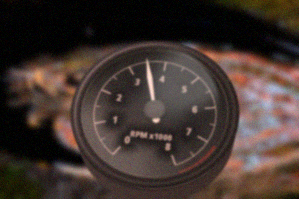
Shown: 3500 rpm
